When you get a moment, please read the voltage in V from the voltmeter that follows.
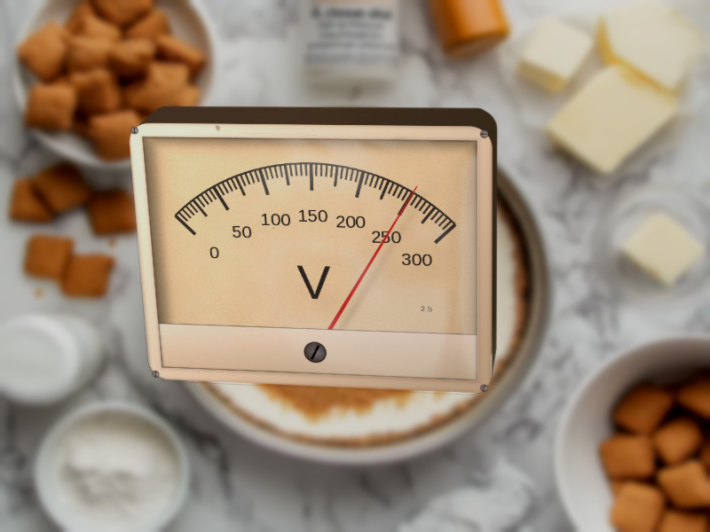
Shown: 250 V
